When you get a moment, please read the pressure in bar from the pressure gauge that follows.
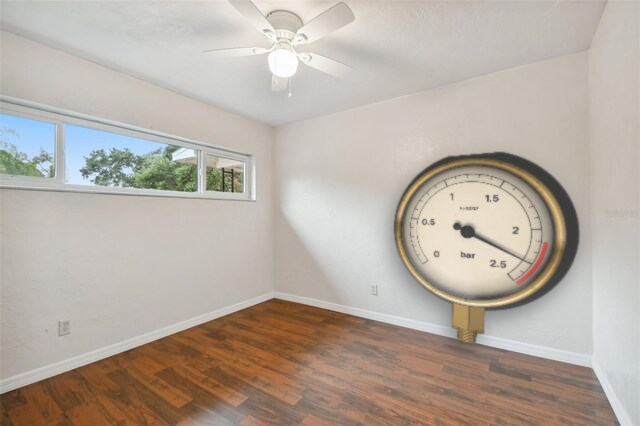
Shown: 2.3 bar
